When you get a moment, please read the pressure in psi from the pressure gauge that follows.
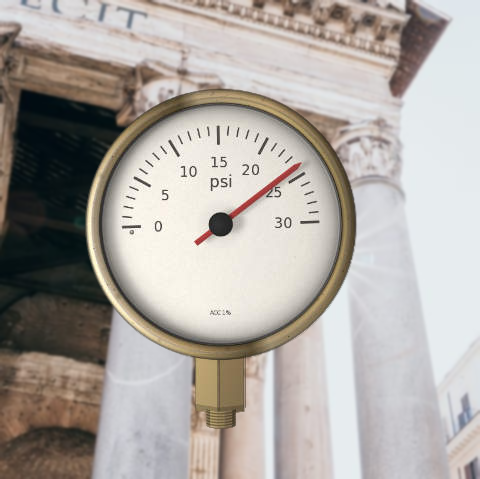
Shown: 24 psi
